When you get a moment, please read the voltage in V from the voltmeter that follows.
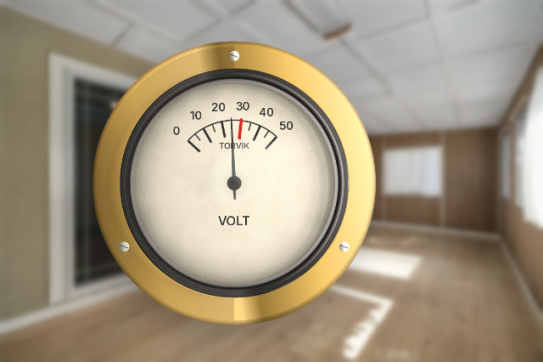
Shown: 25 V
